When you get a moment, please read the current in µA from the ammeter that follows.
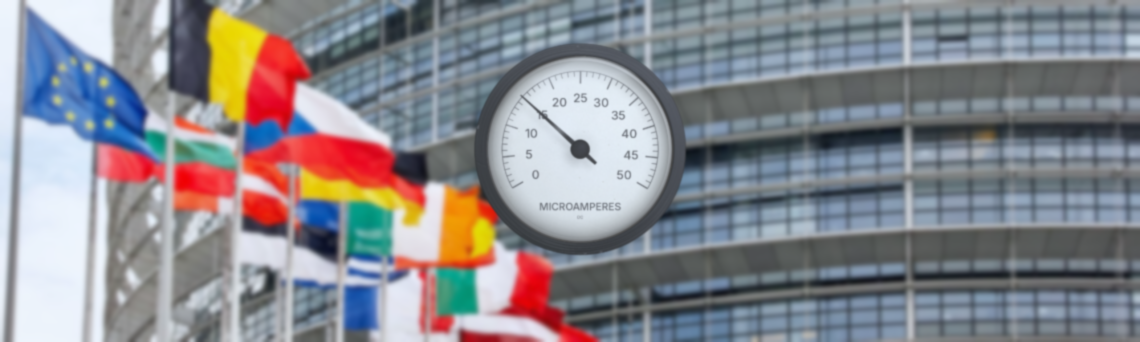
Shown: 15 µA
